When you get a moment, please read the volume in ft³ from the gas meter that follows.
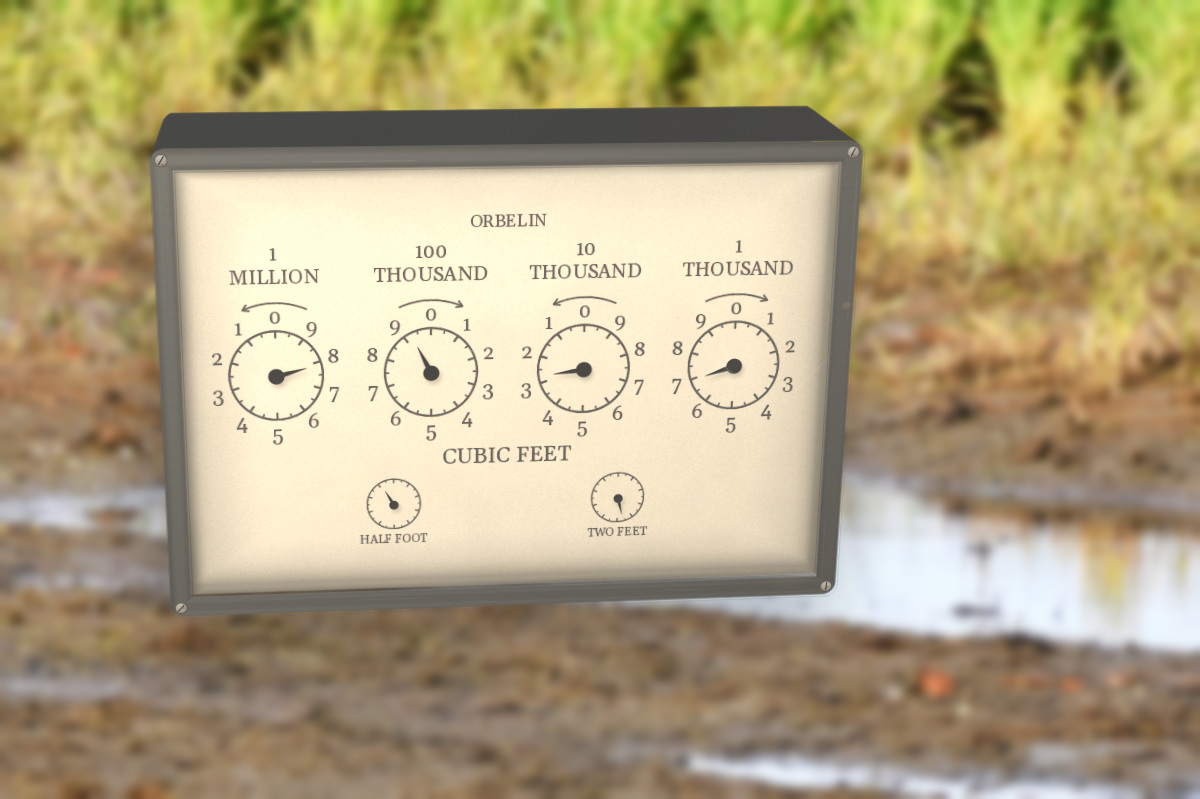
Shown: 792700 ft³
